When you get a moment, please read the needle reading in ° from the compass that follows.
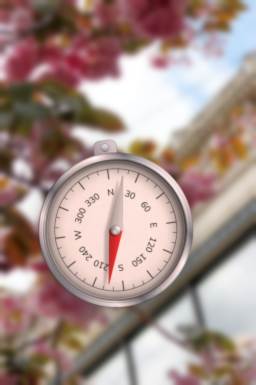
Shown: 195 °
